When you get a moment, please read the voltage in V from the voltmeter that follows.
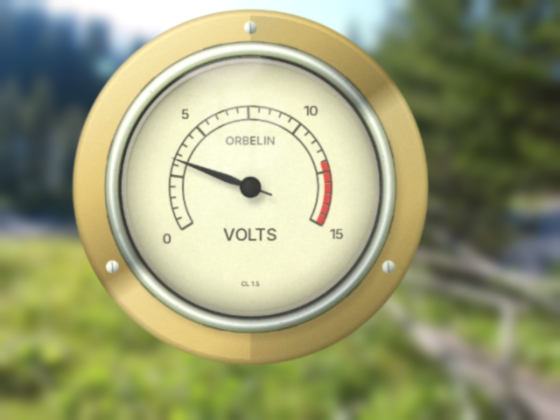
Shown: 3.25 V
